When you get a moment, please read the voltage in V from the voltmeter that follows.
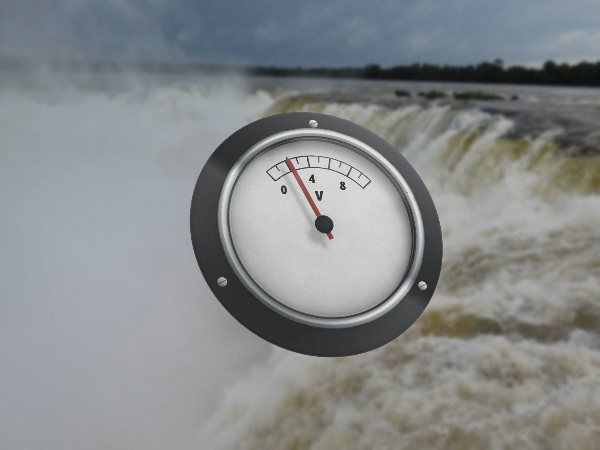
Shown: 2 V
